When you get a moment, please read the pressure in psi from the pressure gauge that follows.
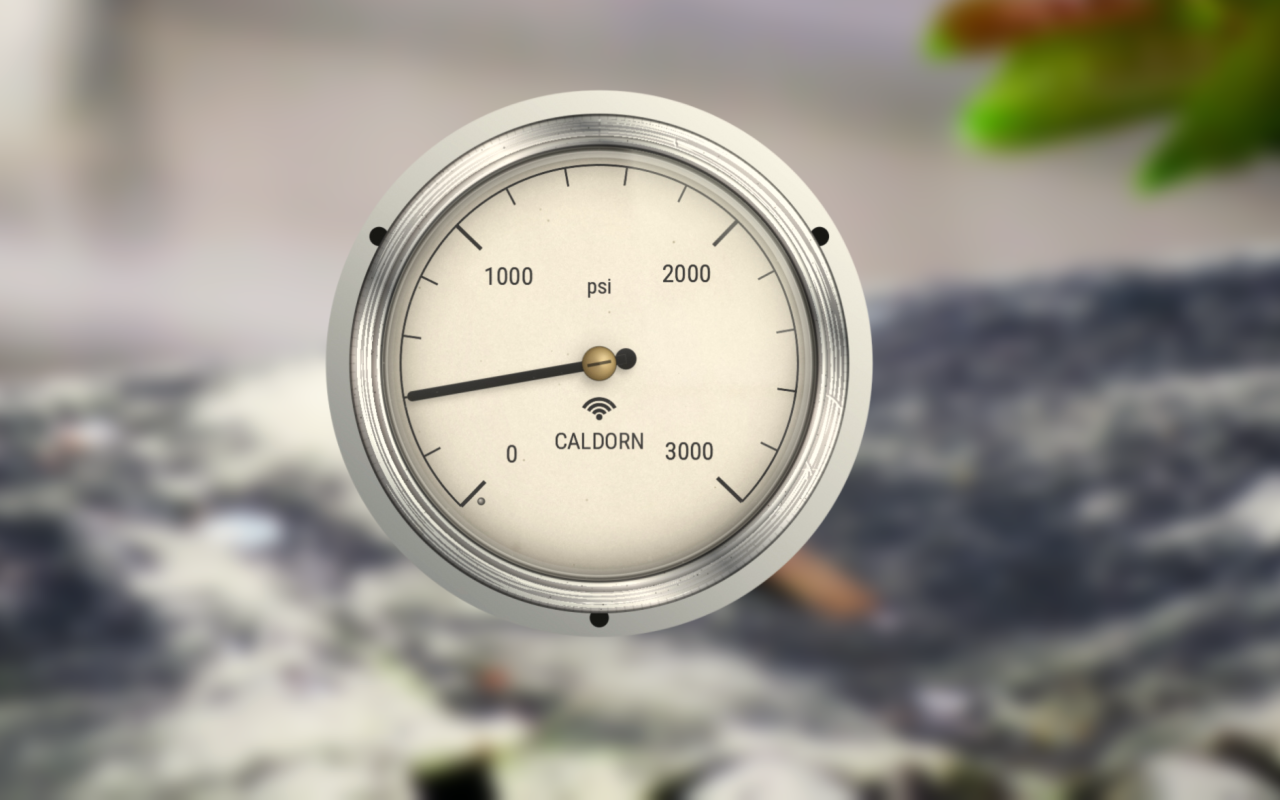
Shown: 400 psi
